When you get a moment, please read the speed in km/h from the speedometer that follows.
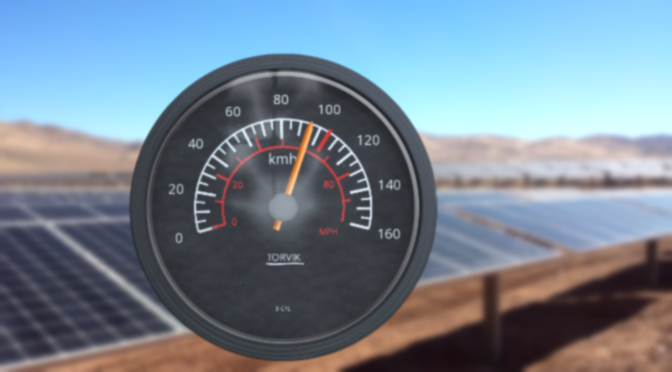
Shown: 95 km/h
